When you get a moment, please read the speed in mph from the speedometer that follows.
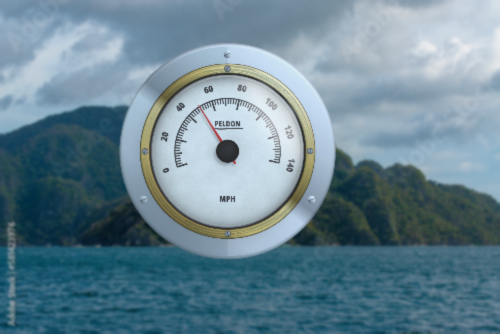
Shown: 50 mph
